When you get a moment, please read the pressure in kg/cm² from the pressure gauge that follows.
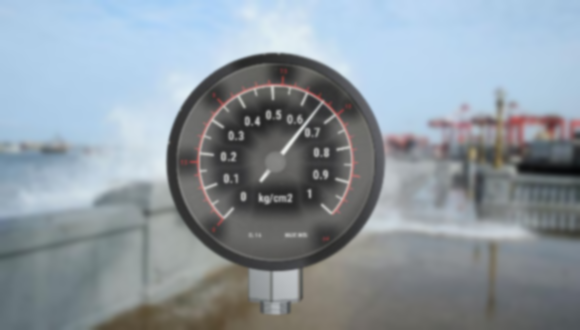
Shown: 0.65 kg/cm²
